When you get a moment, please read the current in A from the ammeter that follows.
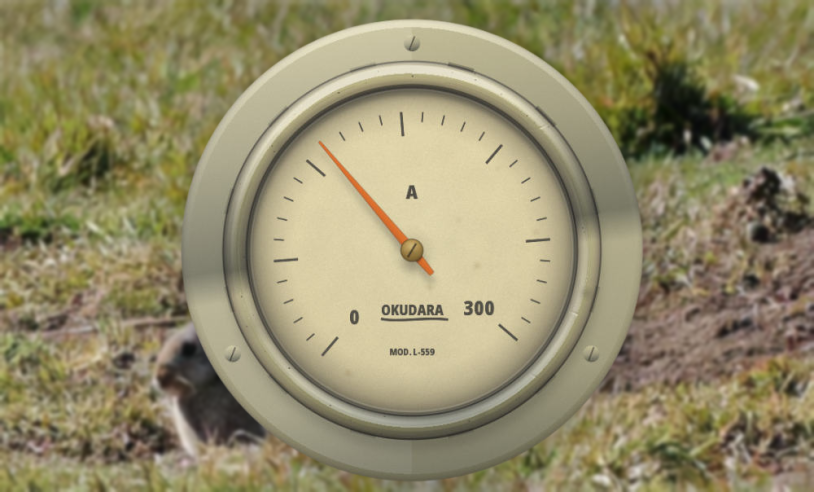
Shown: 110 A
